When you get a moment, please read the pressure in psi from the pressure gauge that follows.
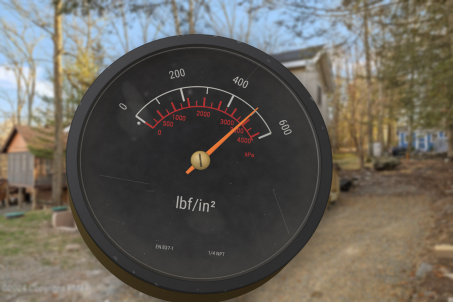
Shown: 500 psi
